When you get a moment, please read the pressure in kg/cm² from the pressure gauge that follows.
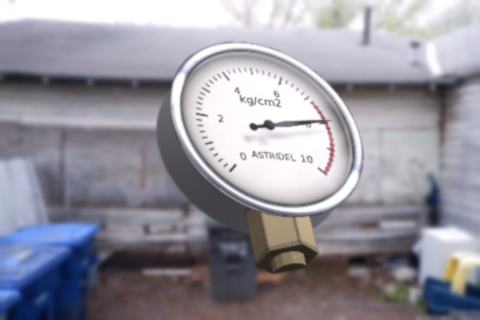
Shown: 8 kg/cm²
